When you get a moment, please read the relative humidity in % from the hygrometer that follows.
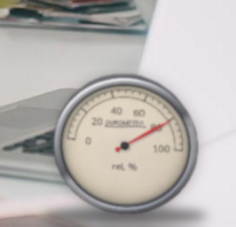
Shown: 80 %
